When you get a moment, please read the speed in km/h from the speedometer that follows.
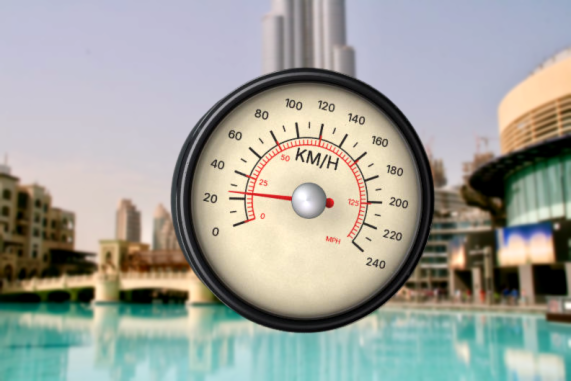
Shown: 25 km/h
